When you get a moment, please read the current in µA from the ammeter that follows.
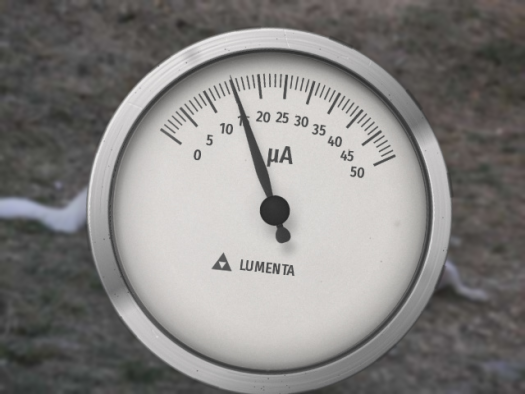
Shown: 15 µA
